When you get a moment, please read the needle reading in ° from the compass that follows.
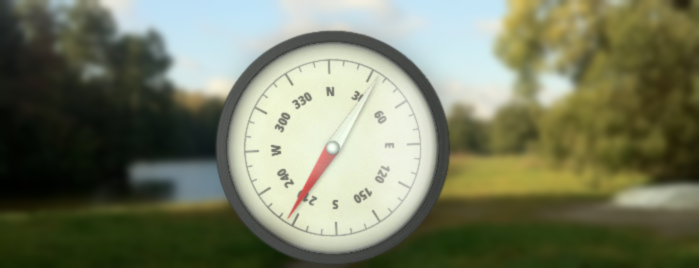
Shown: 215 °
